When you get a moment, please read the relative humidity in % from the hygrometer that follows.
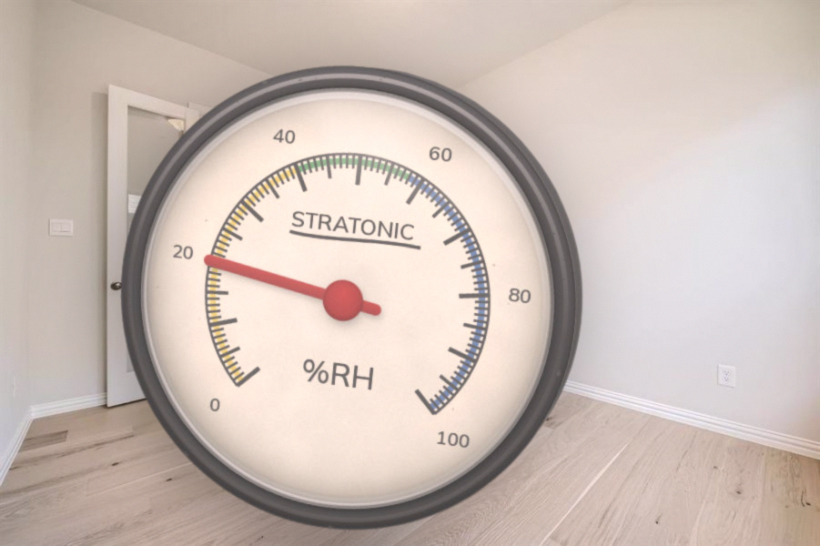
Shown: 20 %
